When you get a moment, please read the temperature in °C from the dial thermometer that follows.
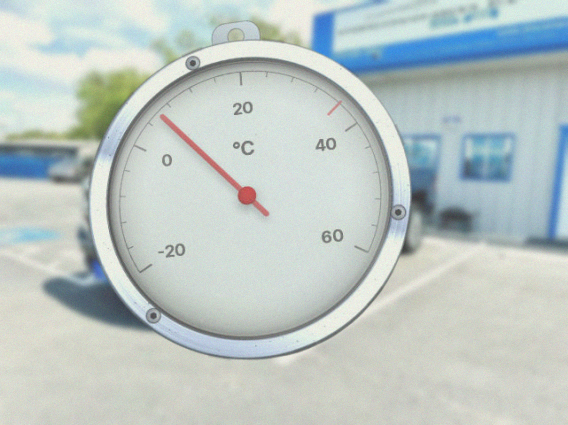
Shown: 6 °C
